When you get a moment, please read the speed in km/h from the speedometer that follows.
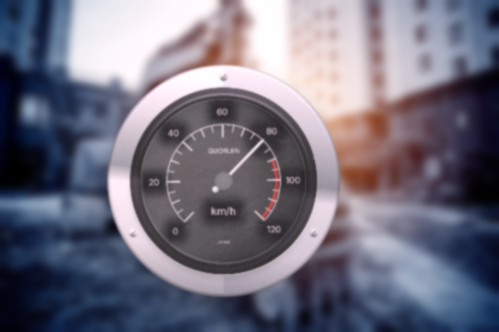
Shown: 80 km/h
